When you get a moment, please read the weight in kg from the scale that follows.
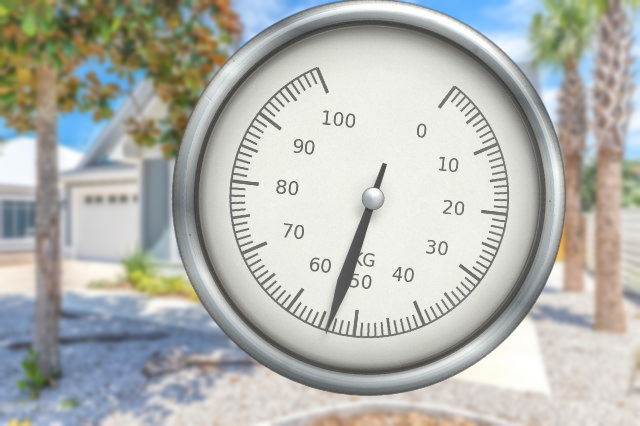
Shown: 54 kg
